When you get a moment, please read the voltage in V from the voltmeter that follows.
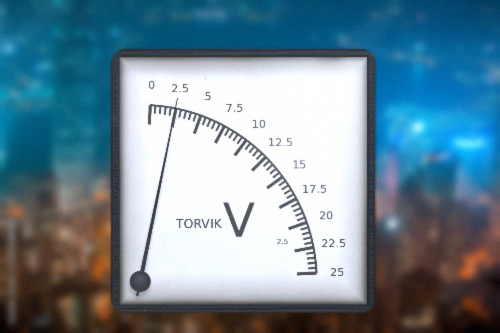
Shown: 2.5 V
